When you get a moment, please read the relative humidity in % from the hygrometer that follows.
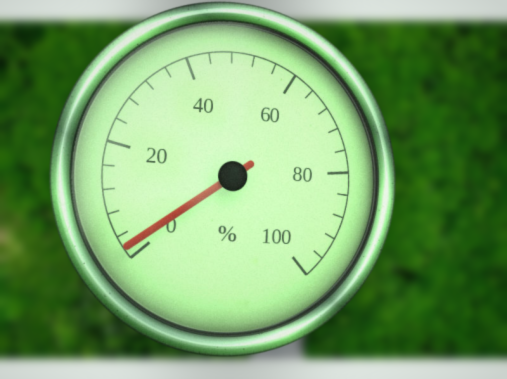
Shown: 2 %
